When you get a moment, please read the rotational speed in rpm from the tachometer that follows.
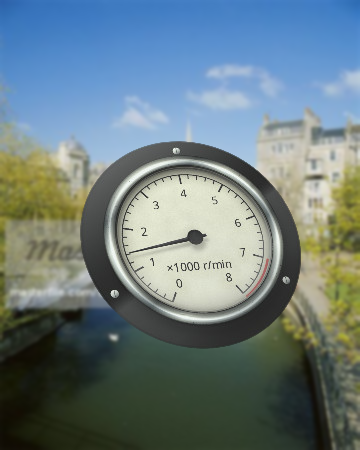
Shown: 1400 rpm
